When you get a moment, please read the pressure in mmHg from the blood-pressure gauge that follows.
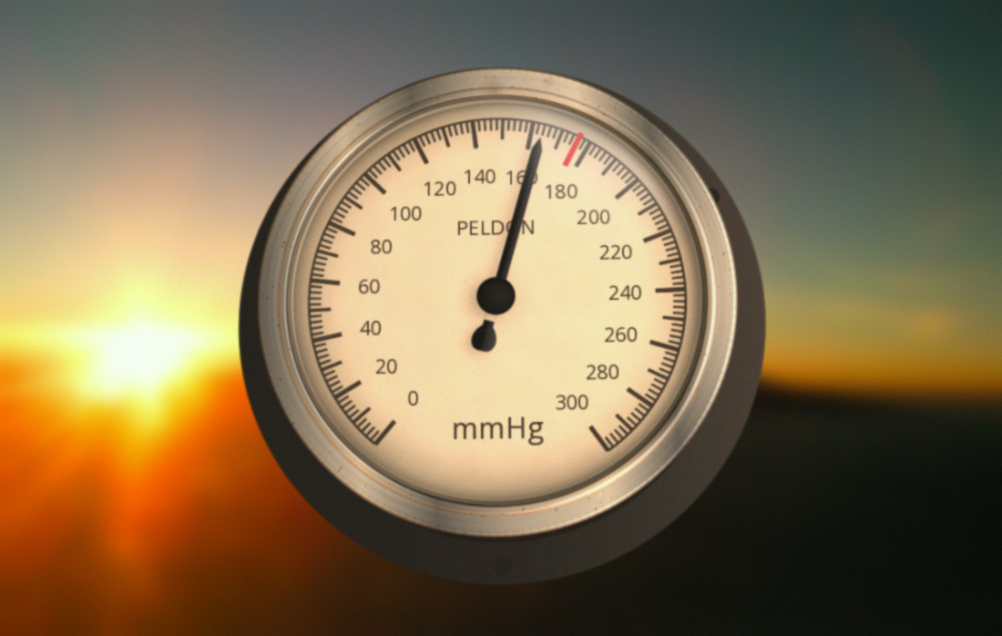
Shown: 164 mmHg
